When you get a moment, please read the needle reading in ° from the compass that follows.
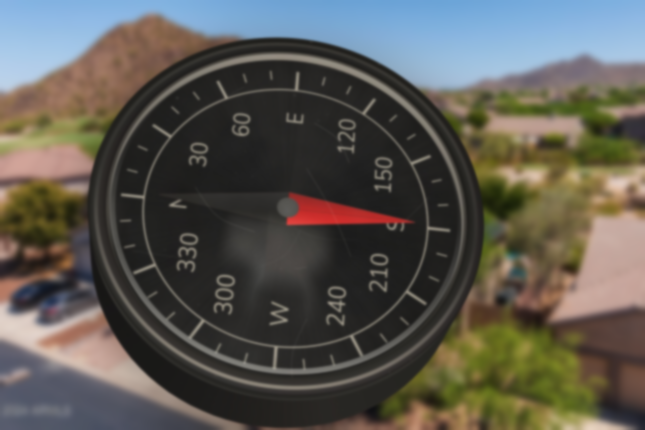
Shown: 180 °
